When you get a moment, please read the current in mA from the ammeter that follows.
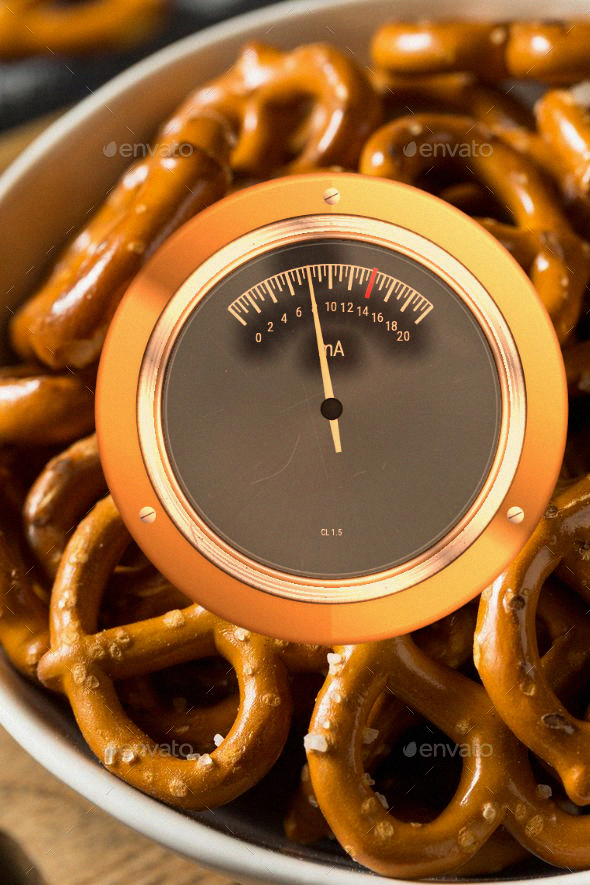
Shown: 8 mA
